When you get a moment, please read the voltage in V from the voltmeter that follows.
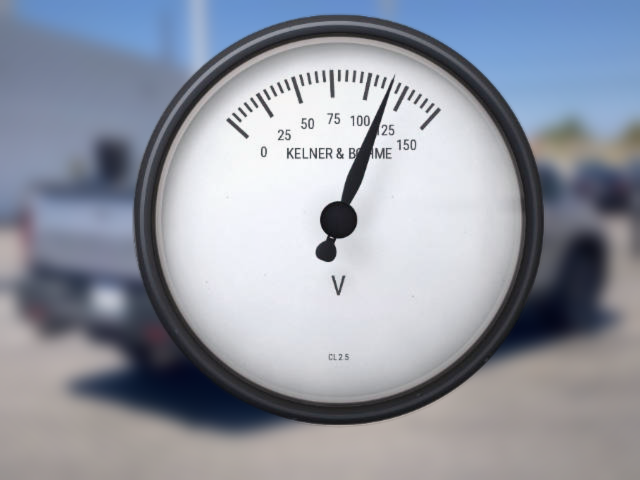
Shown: 115 V
